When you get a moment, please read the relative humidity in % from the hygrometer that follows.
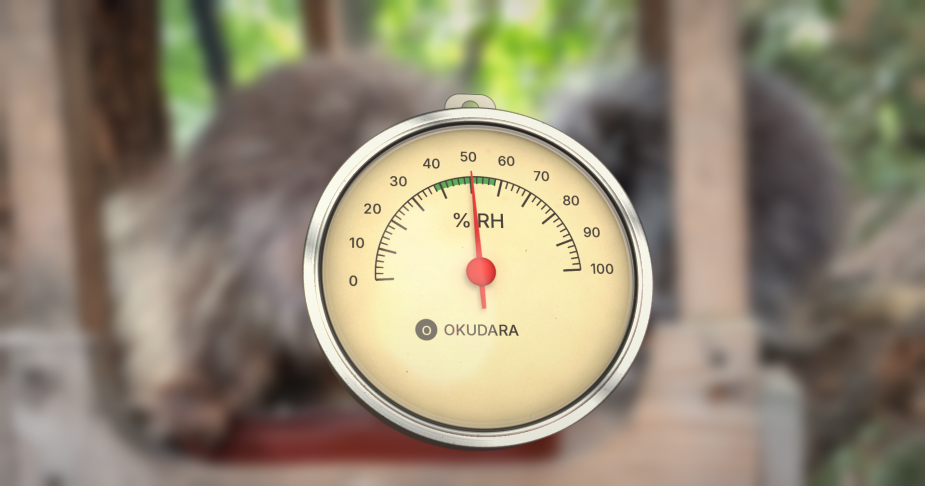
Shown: 50 %
